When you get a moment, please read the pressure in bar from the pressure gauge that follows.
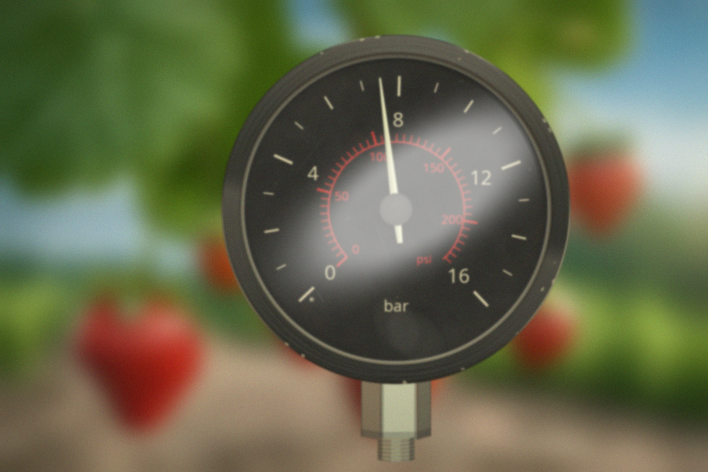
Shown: 7.5 bar
